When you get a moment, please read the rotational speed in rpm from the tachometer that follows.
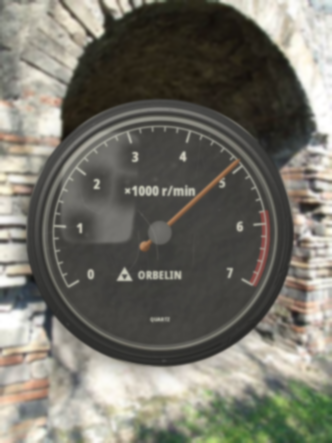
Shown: 4900 rpm
